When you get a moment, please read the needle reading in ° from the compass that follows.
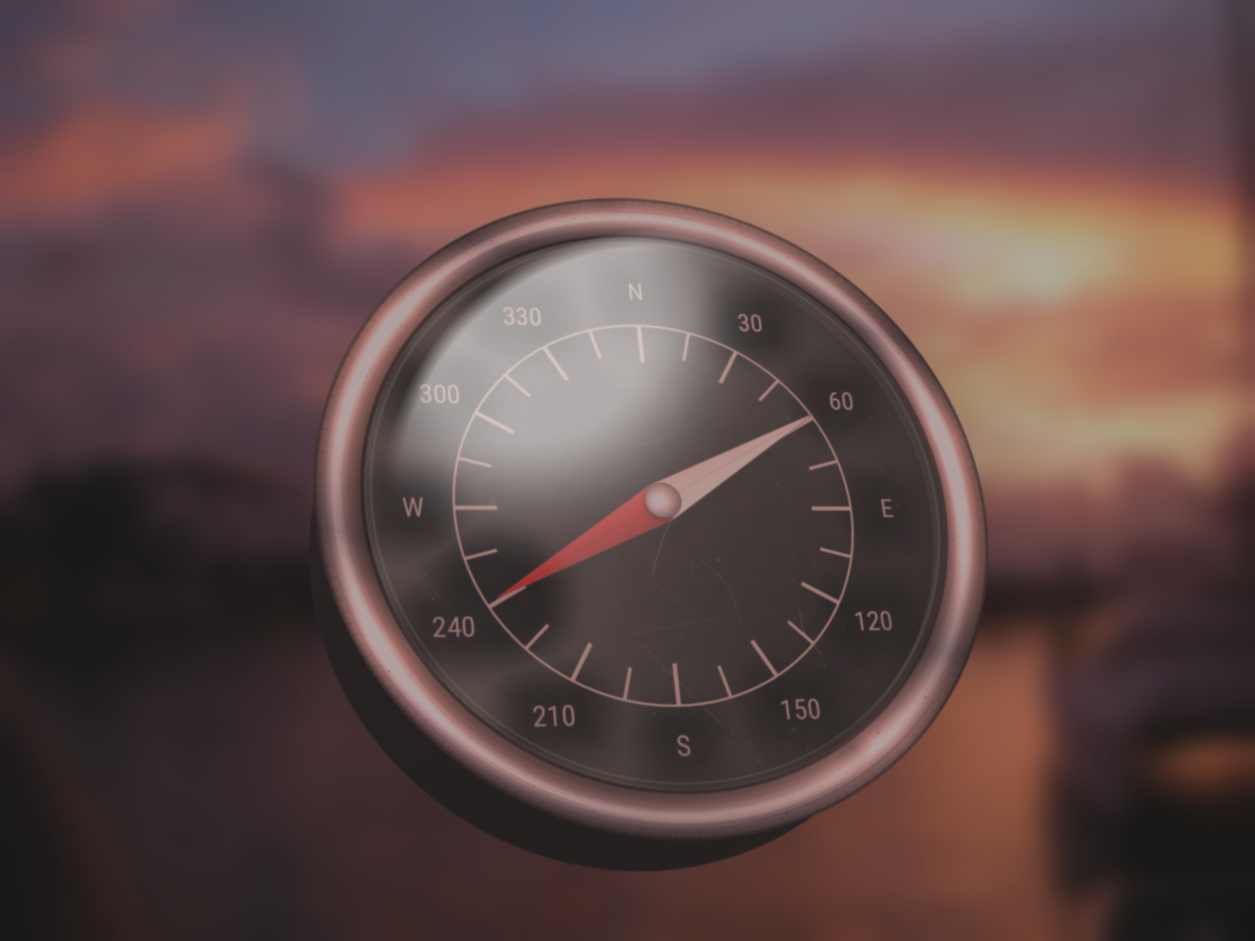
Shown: 240 °
